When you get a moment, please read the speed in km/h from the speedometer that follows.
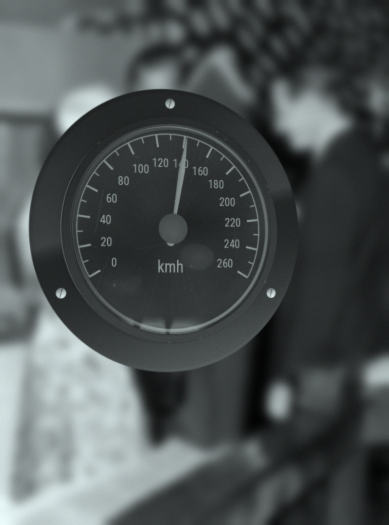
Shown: 140 km/h
